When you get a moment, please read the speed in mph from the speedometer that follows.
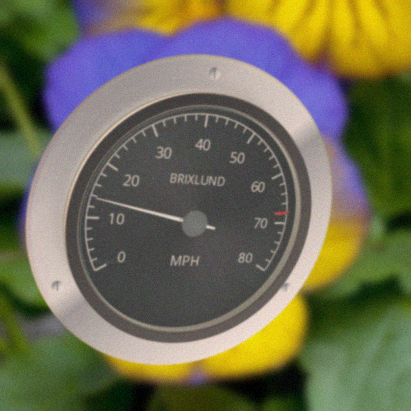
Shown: 14 mph
